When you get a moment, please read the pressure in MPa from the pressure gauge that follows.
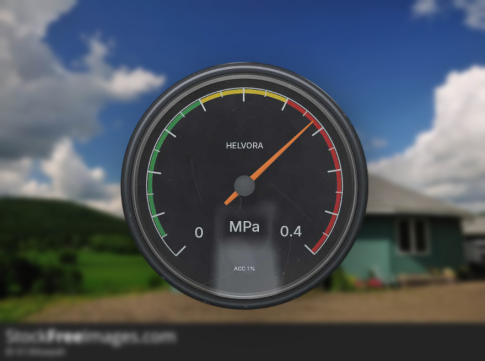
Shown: 0.27 MPa
